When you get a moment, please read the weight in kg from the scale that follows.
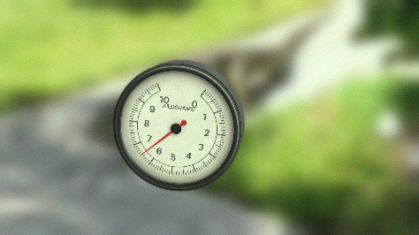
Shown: 6.5 kg
